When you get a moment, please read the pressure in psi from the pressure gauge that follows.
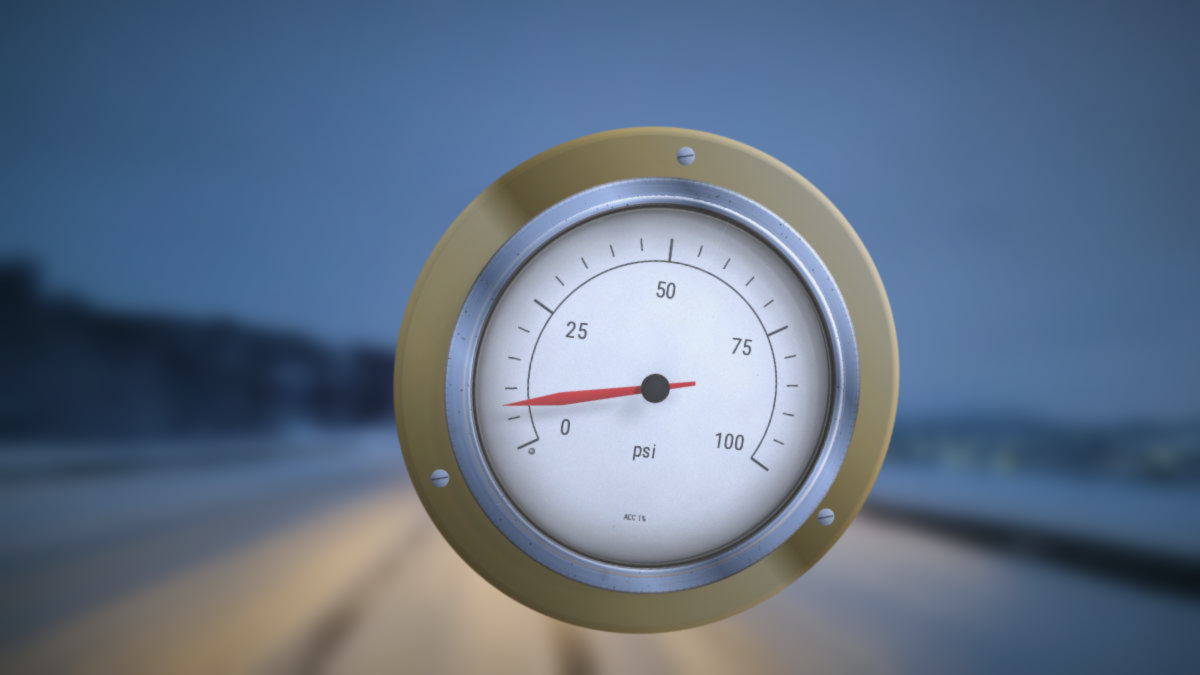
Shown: 7.5 psi
